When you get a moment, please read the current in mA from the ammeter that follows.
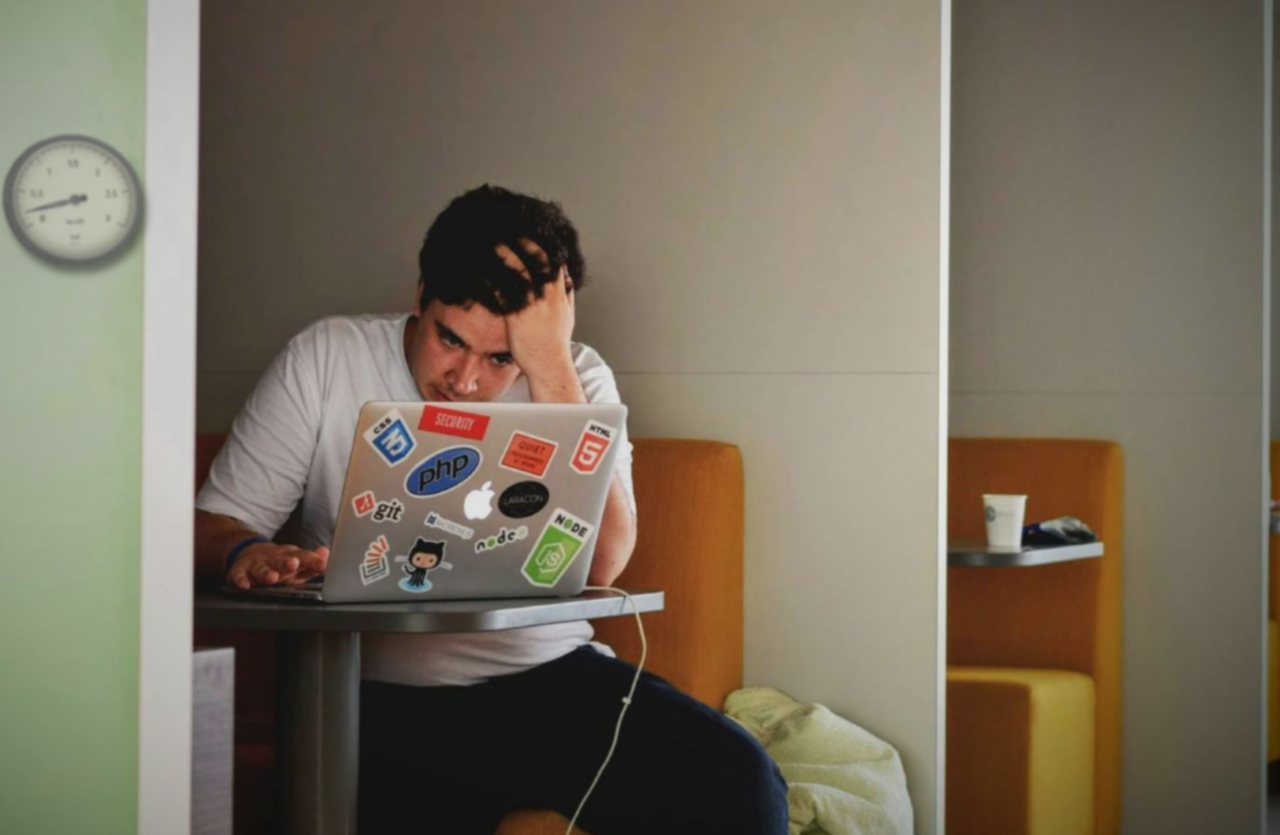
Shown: 0.2 mA
